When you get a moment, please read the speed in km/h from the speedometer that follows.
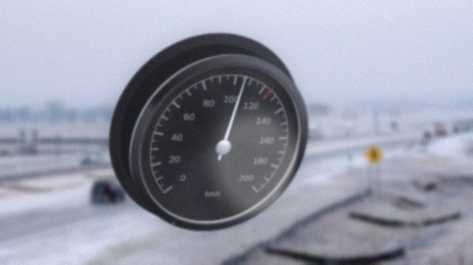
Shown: 105 km/h
